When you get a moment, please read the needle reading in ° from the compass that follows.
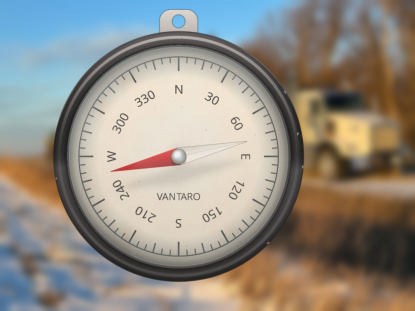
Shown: 257.5 °
